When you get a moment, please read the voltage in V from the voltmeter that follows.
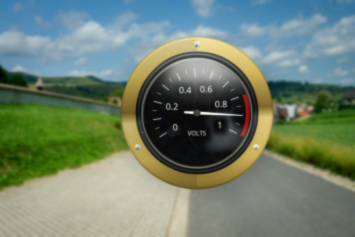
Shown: 0.9 V
